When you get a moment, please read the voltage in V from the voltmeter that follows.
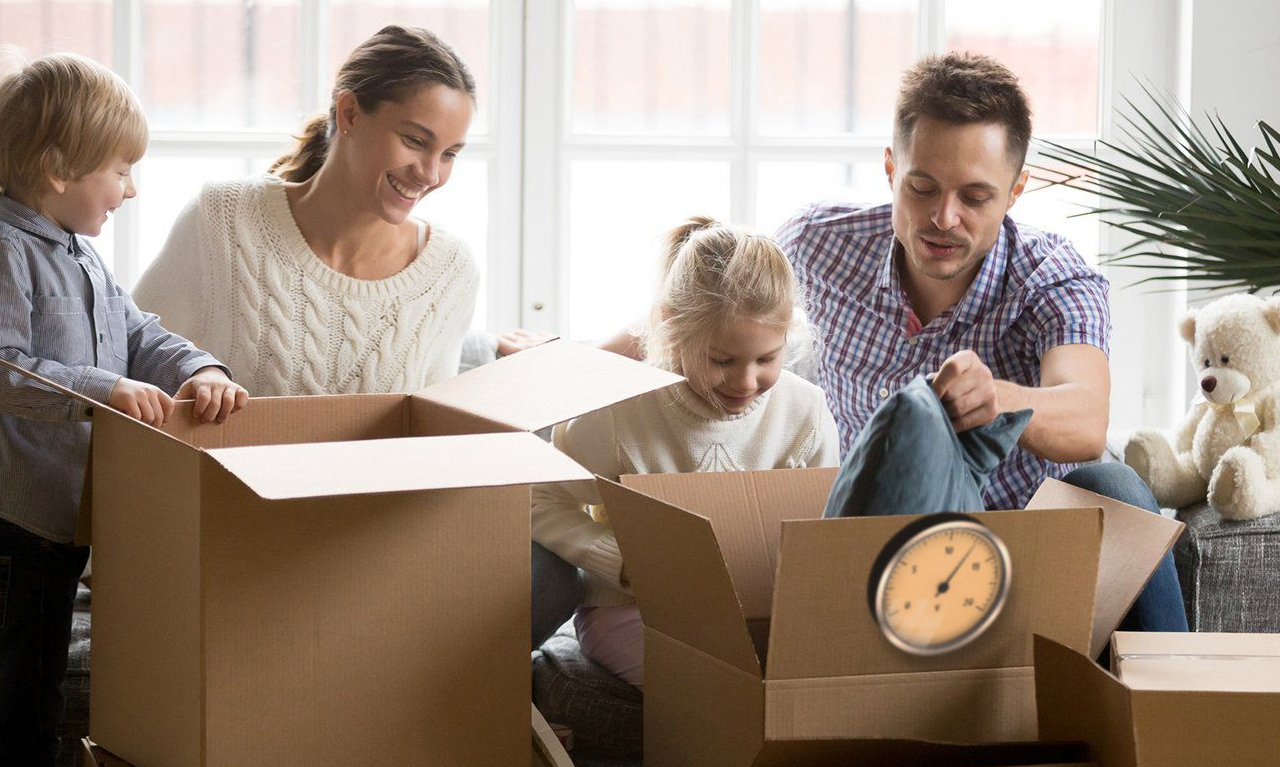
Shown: 12.5 V
